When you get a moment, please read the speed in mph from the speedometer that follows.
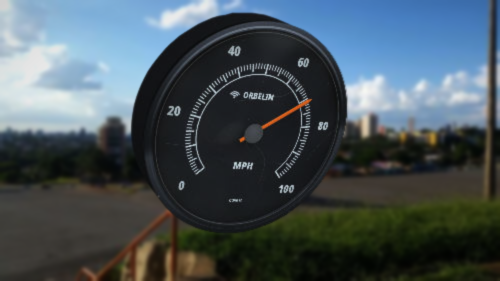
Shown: 70 mph
